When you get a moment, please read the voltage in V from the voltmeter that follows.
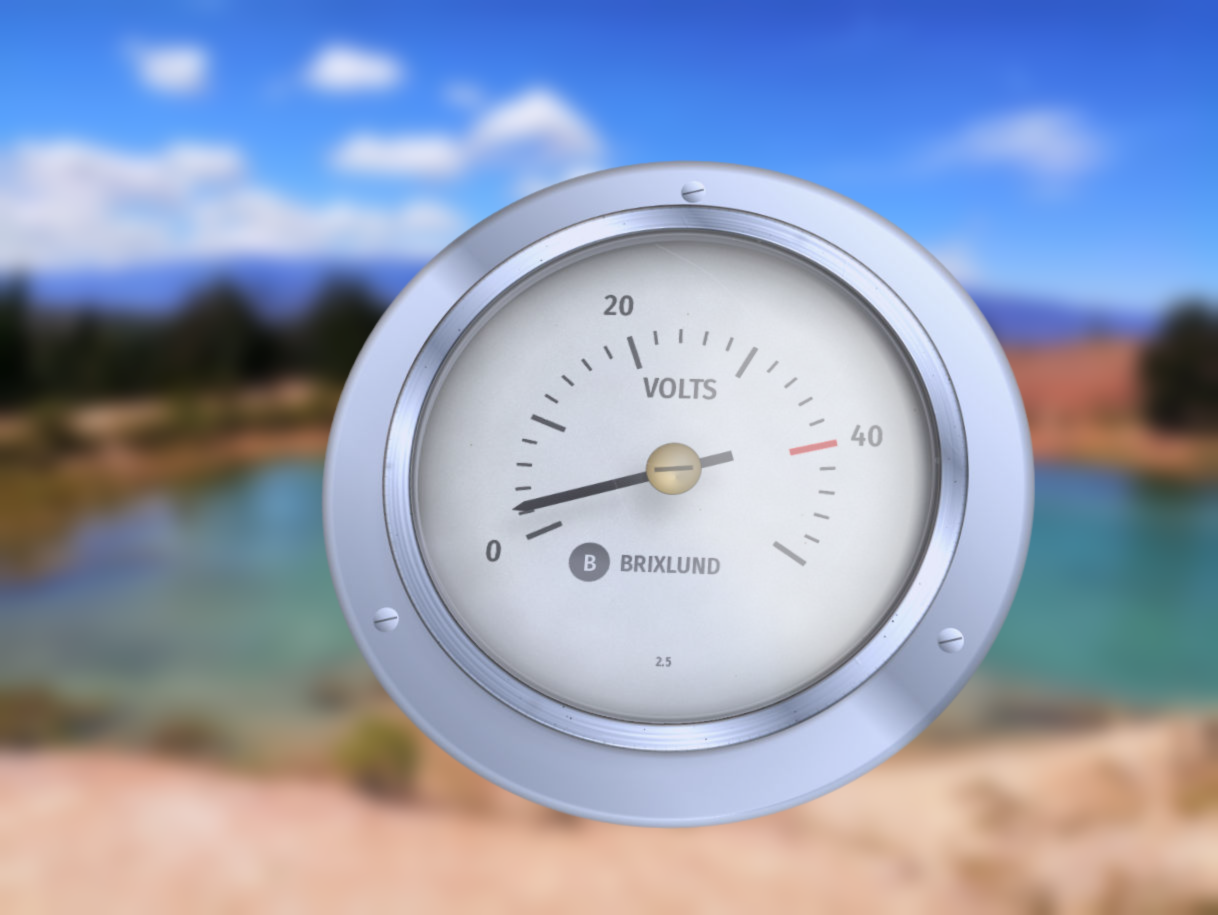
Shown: 2 V
